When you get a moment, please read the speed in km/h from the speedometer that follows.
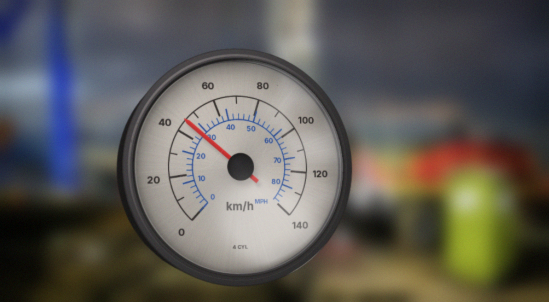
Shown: 45 km/h
